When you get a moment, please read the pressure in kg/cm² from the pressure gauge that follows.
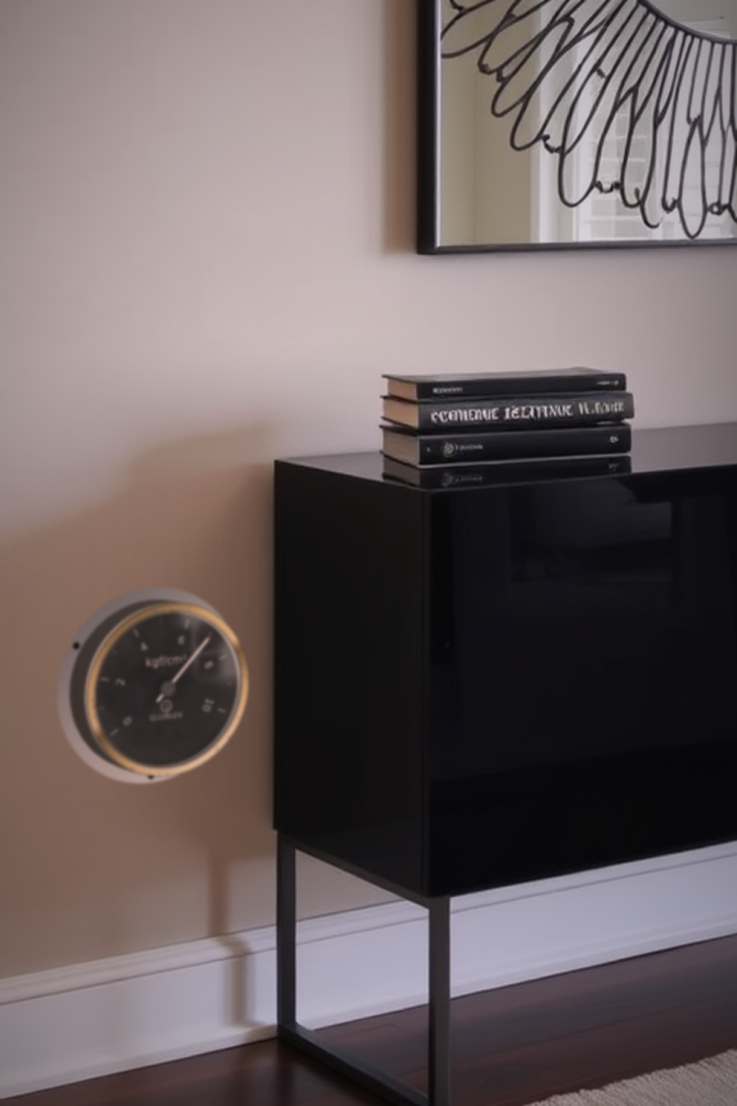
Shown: 7 kg/cm²
